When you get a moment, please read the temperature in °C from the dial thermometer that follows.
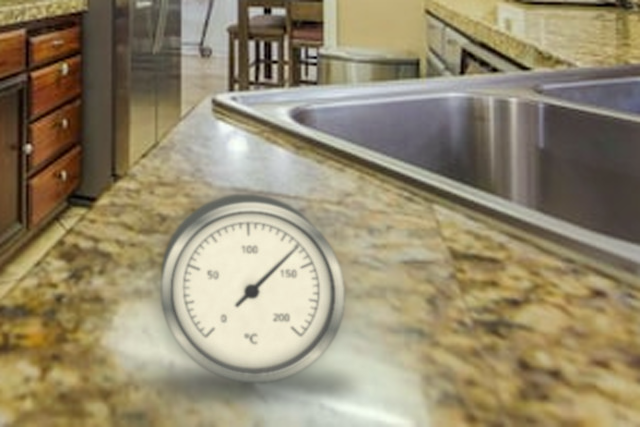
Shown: 135 °C
